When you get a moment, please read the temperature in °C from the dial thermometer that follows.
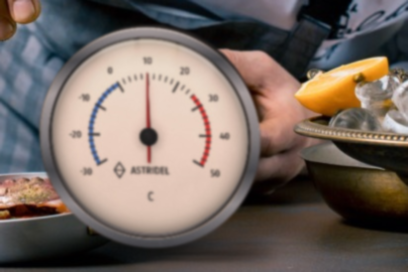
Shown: 10 °C
